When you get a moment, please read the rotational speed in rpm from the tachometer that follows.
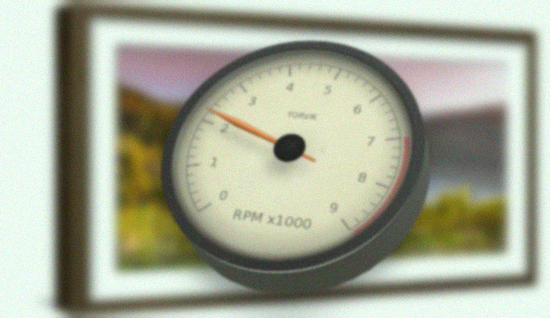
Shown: 2200 rpm
